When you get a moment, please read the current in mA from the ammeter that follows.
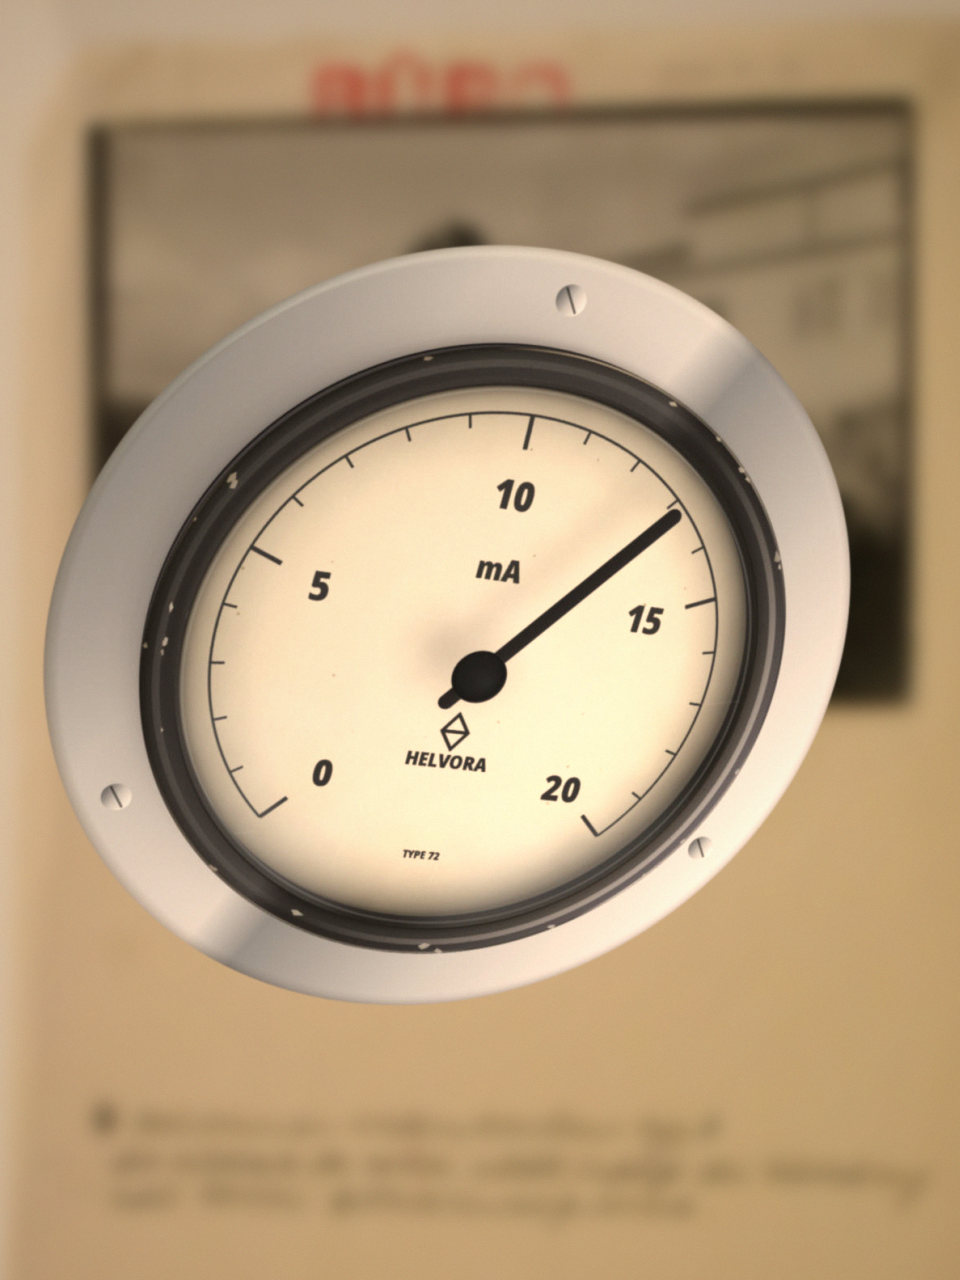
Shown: 13 mA
